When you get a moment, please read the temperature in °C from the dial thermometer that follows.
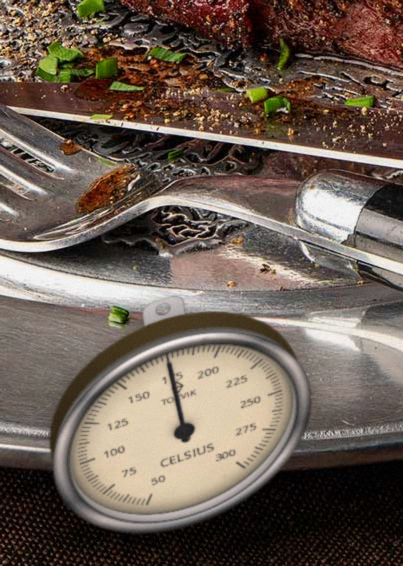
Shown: 175 °C
